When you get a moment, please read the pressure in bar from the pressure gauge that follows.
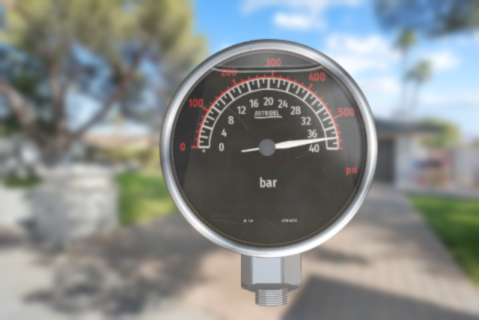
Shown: 38 bar
